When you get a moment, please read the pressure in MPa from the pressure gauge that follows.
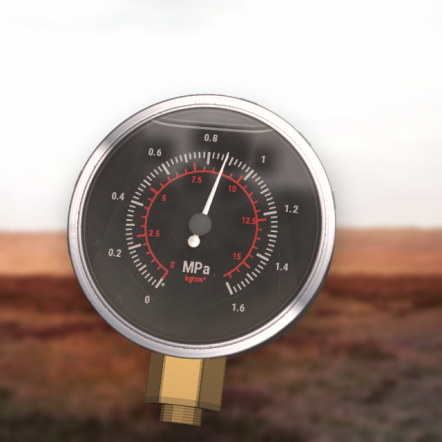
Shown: 0.88 MPa
